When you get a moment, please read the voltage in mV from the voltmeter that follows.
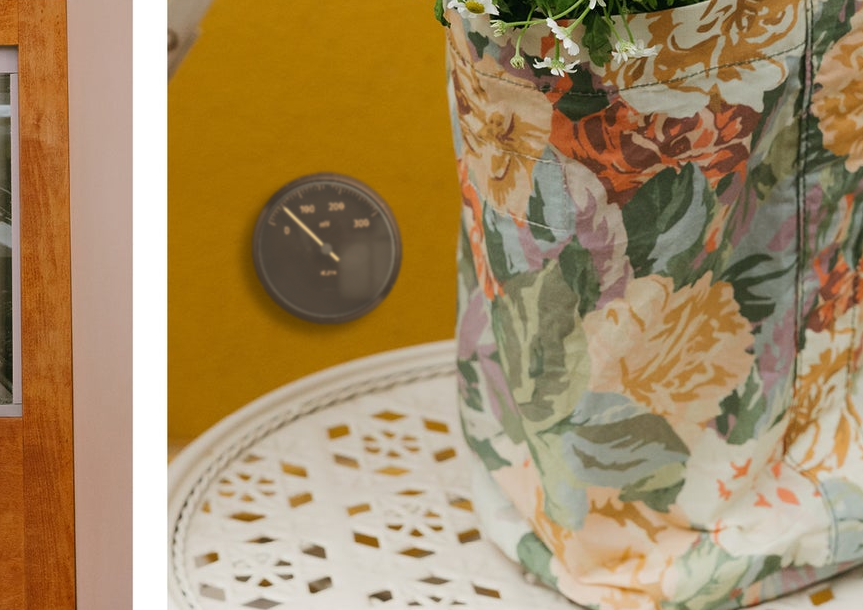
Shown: 50 mV
